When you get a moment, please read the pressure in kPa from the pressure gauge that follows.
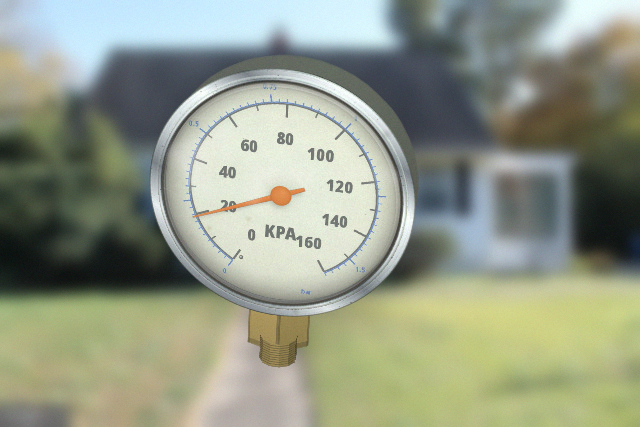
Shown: 20 kPa
